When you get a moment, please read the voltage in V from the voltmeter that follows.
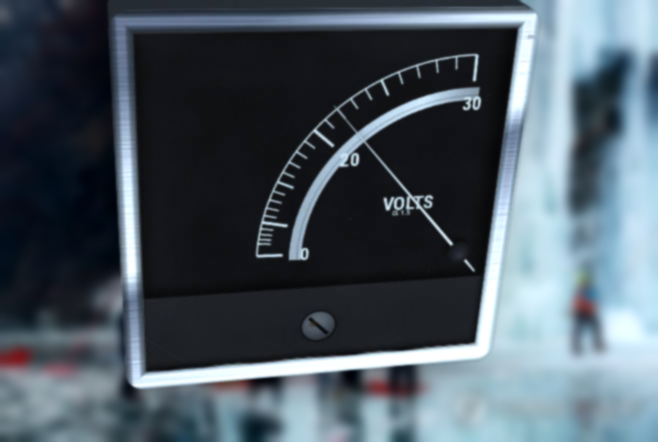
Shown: 22 V
